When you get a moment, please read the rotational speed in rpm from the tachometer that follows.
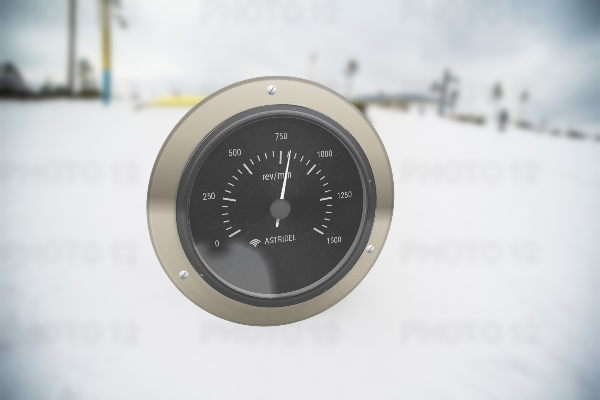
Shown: 800 rpm
